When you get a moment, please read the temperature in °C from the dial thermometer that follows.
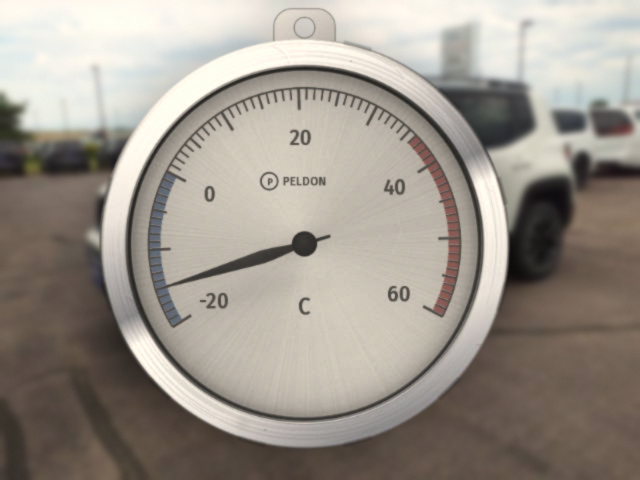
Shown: -15 °C
